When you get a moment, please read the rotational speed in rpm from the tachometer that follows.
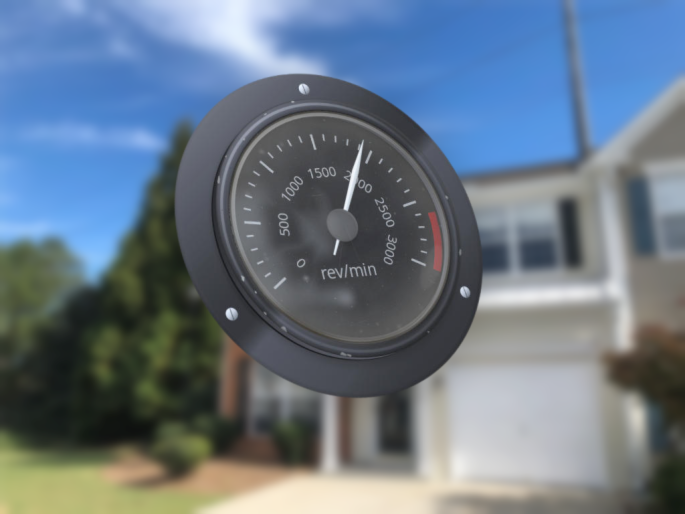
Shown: 1900 rpm
